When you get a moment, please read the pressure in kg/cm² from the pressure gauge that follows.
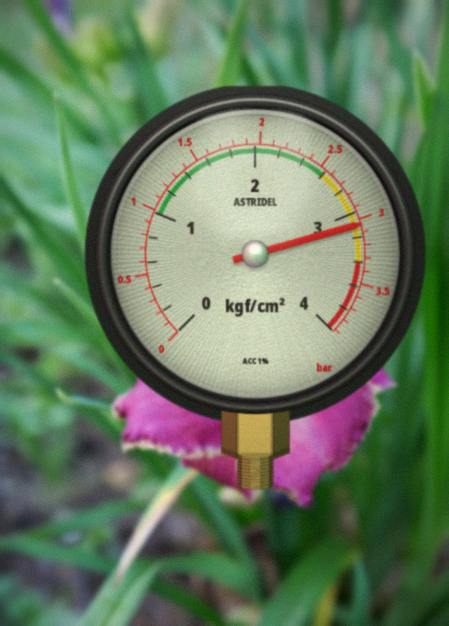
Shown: 3.1 kg/cm²
